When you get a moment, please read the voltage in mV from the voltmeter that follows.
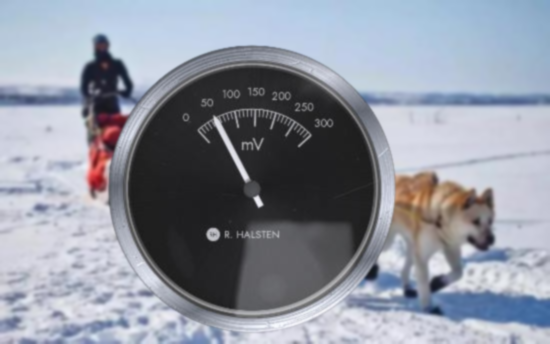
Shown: 50 mV
